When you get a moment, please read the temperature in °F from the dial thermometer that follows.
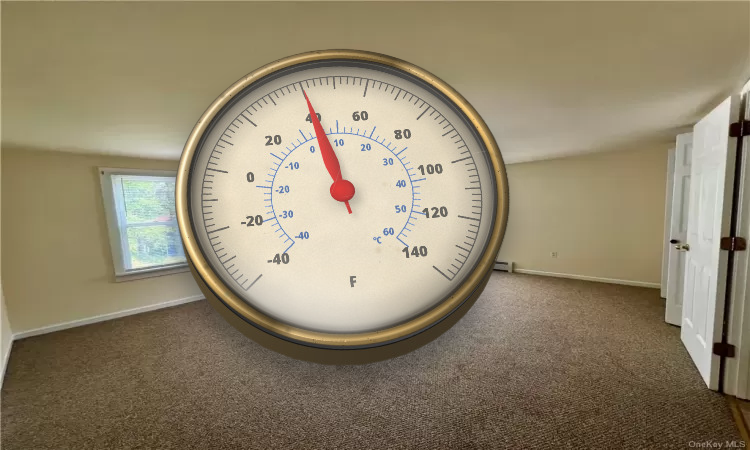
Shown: 40 °F
